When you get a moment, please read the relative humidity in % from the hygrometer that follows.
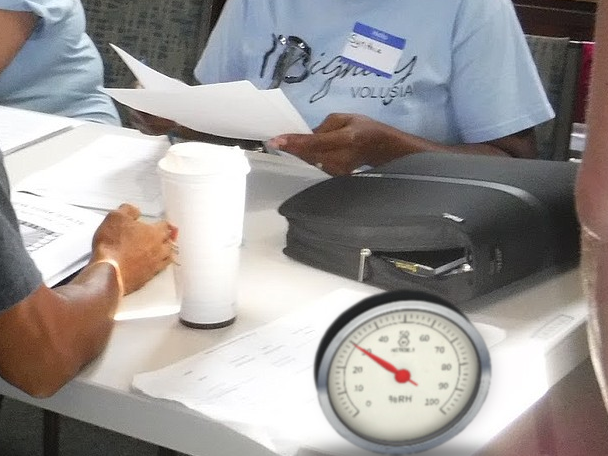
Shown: 30 %
